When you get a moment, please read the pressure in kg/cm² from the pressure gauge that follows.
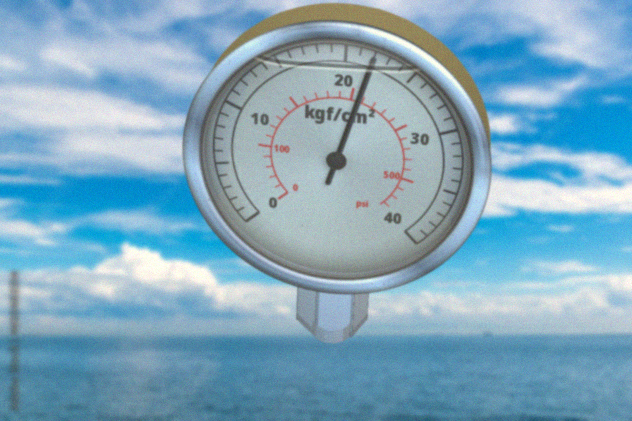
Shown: 22 kg/cm²
